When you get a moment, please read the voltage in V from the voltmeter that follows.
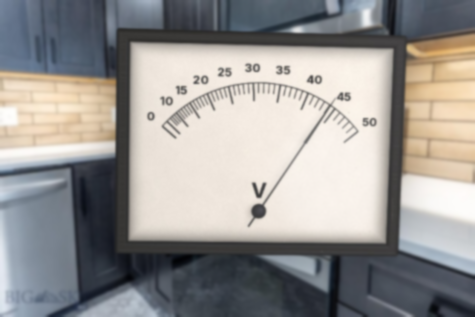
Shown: 44 V
